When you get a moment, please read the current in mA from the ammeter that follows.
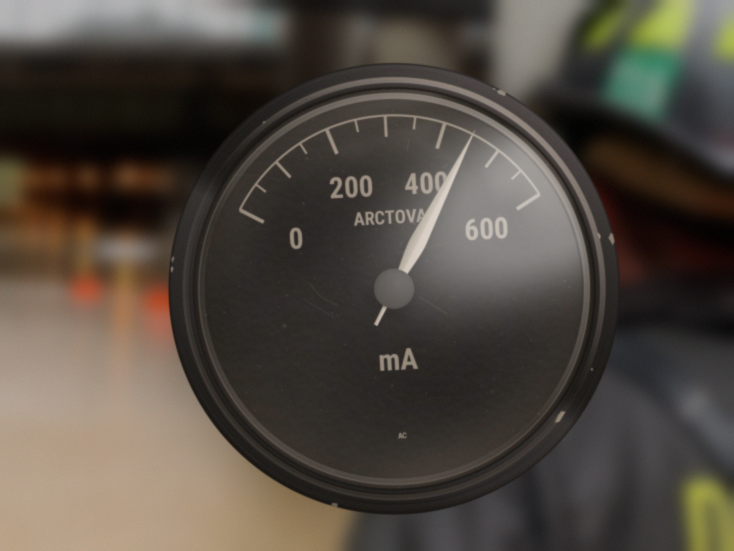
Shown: 450 mA
